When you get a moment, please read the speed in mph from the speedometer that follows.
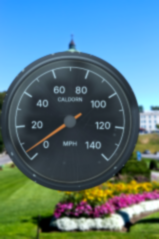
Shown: 5 mph
